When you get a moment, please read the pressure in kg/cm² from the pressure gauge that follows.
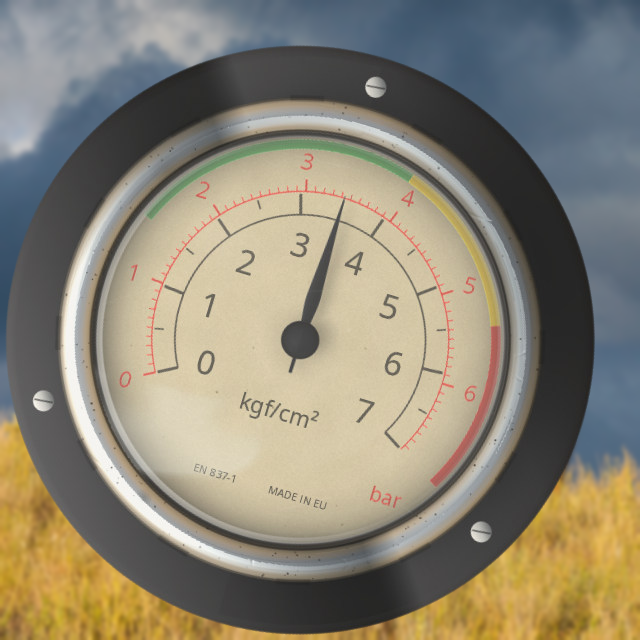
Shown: 3.5 kg/cm²
